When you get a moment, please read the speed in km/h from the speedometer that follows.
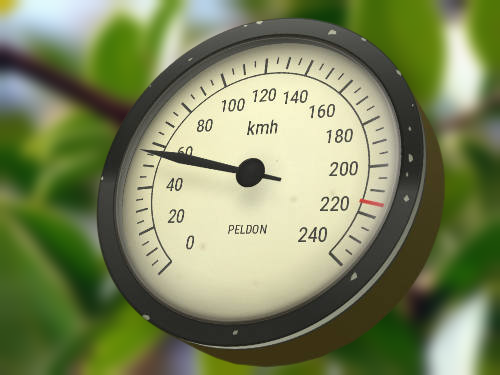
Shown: 55 km/h
